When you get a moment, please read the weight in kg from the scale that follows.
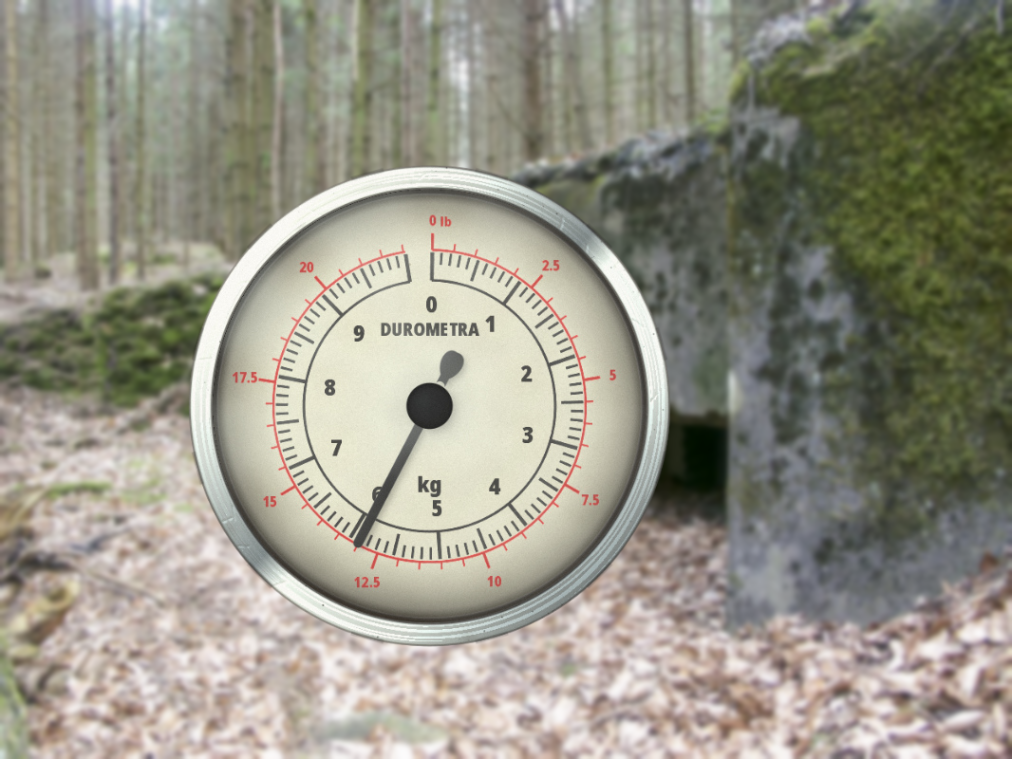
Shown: 5.9 kg
